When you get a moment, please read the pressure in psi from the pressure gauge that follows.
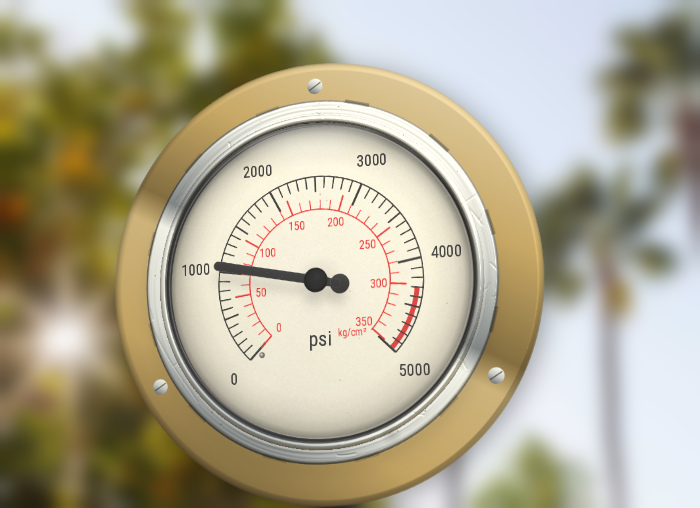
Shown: 1050 psi
